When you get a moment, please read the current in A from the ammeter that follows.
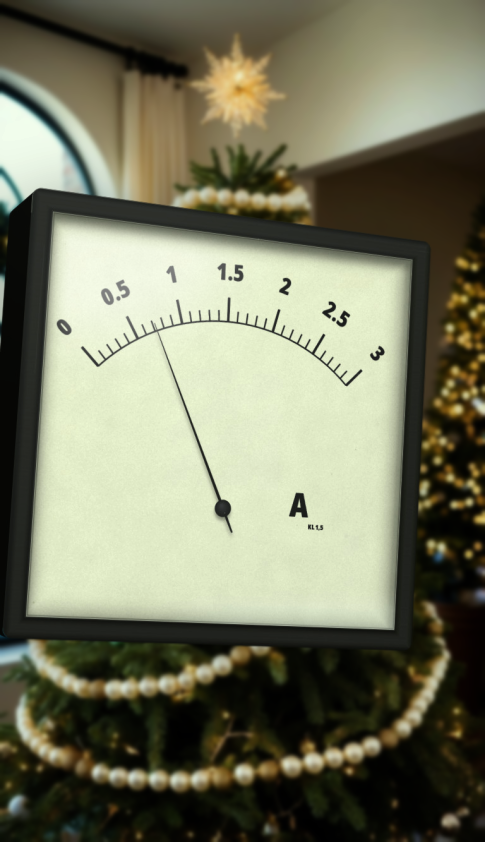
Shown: 0.7 A
